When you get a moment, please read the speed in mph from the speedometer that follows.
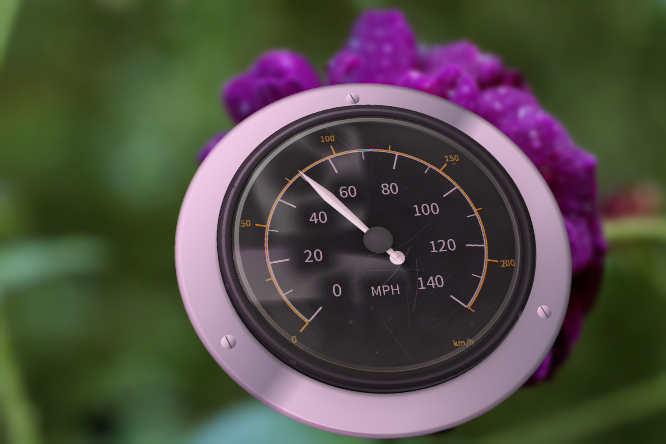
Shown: 50 mph
